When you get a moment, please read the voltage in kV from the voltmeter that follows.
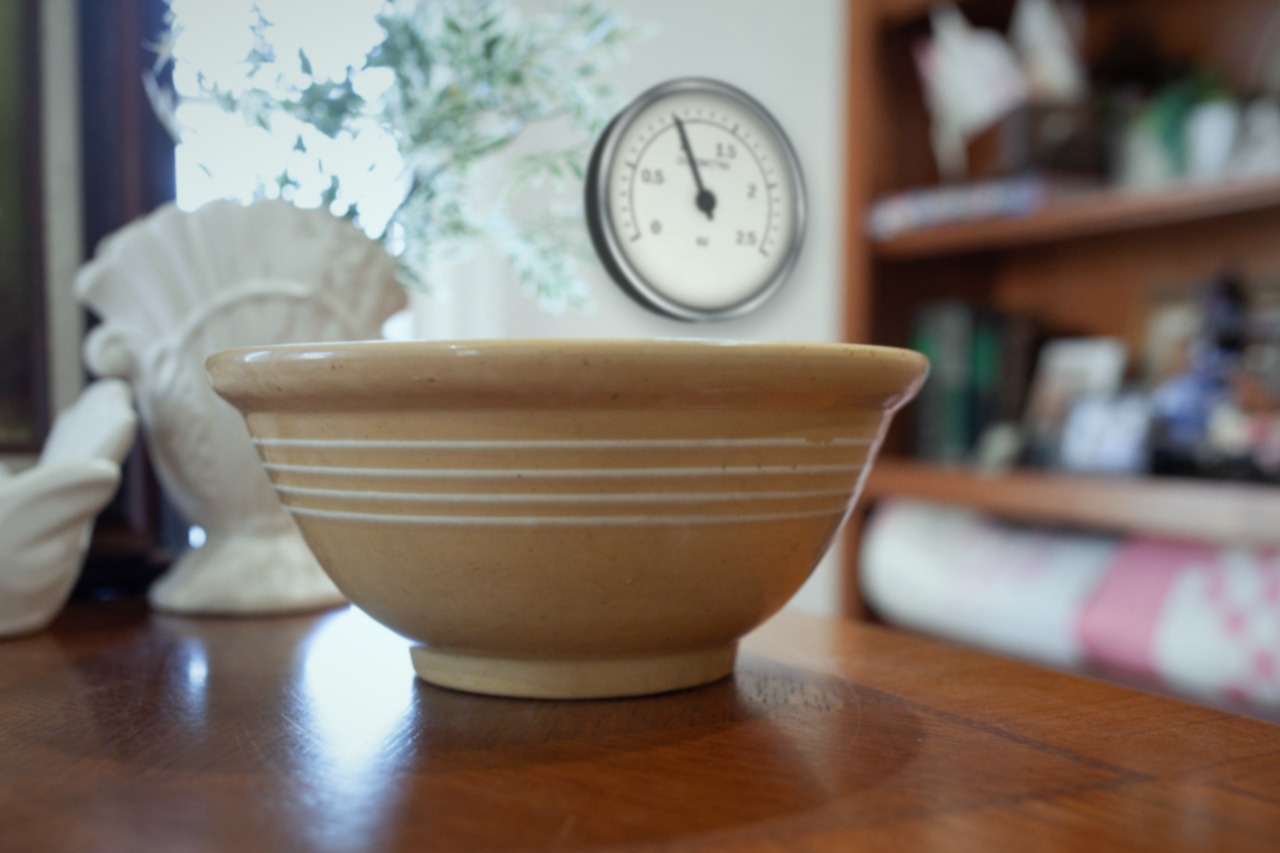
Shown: 1 kV
